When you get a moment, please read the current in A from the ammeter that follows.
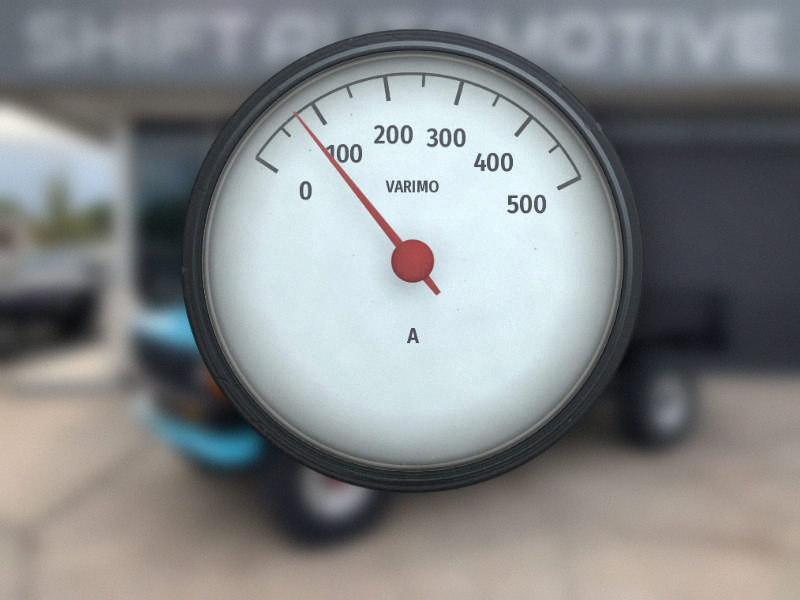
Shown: 75 A
